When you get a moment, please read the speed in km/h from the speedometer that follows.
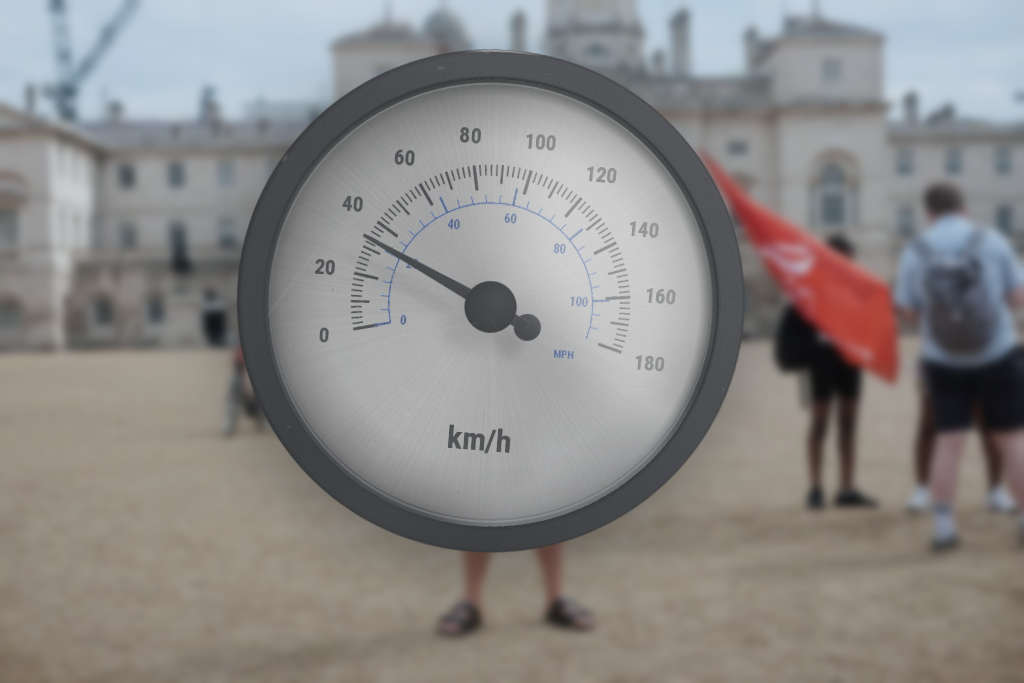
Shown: 34 km/h
